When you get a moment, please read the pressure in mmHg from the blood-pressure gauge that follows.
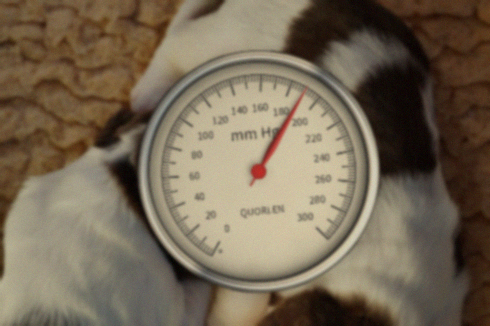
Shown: 190 mmHg
